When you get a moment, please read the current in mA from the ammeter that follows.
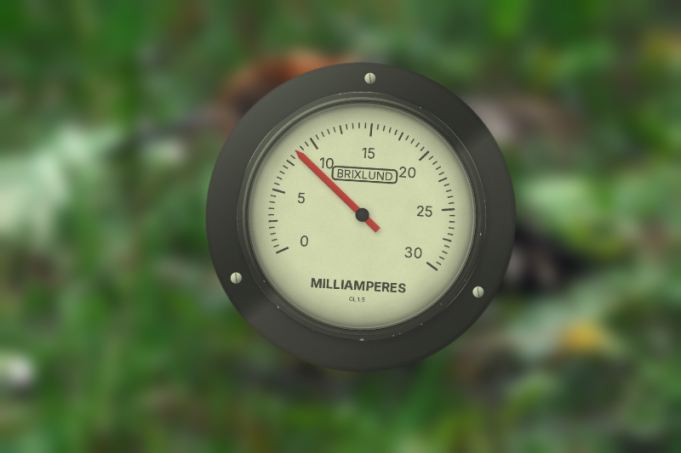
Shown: 8.5 mA
